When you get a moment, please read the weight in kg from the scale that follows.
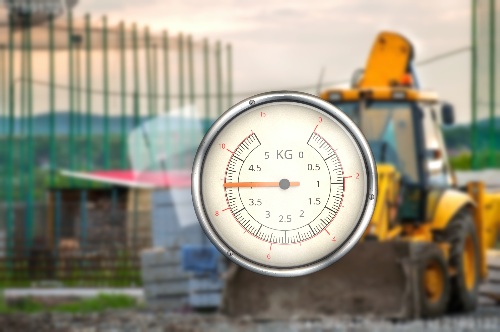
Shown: 4 kg
